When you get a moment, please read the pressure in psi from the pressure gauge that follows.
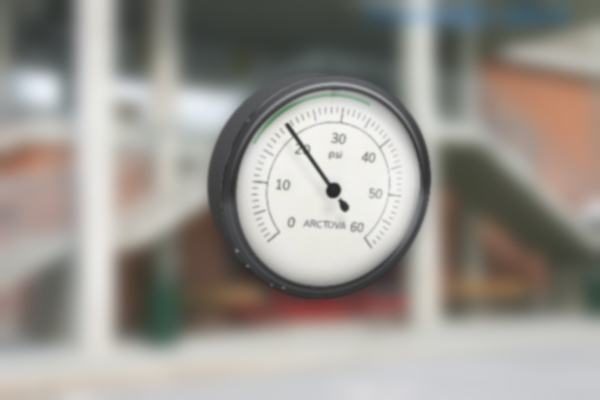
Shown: 20 psi
